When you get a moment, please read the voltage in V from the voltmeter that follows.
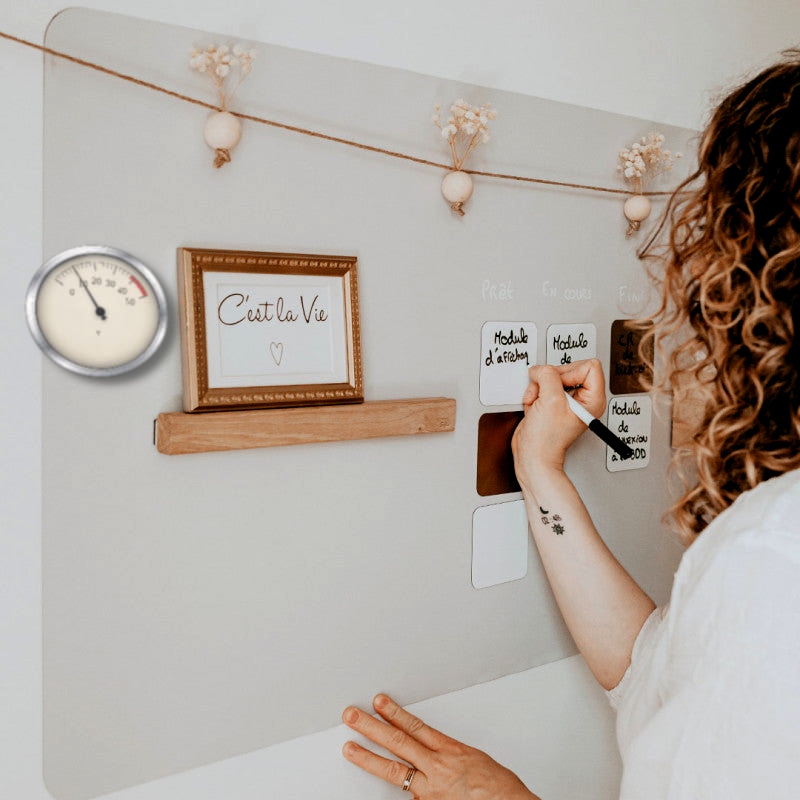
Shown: 10 V
